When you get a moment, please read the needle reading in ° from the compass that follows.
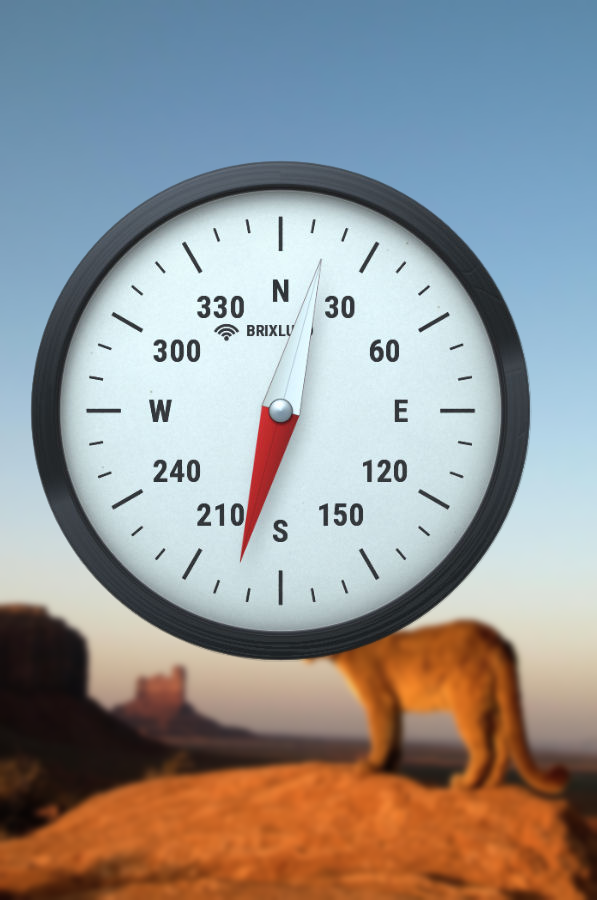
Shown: 195 °
